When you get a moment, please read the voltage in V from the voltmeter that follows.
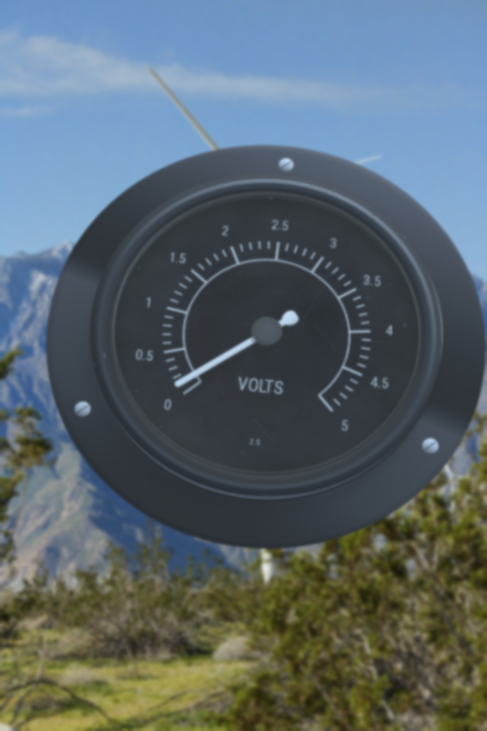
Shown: 0.1 V
